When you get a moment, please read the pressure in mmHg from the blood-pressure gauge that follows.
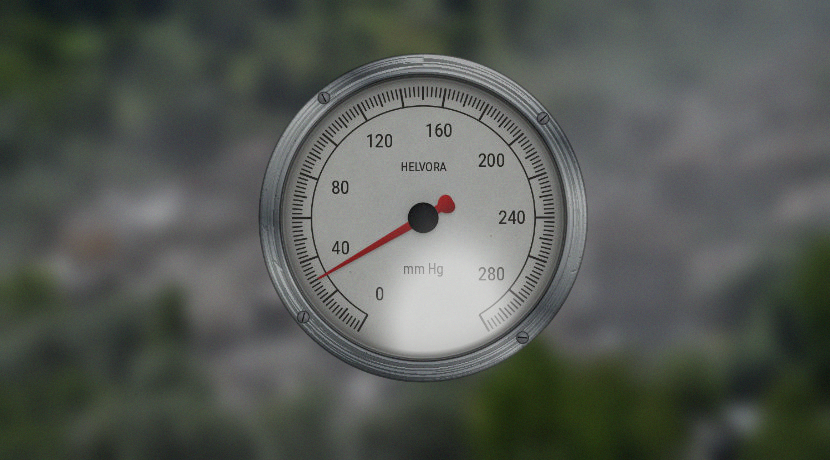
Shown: 30 mmHg
